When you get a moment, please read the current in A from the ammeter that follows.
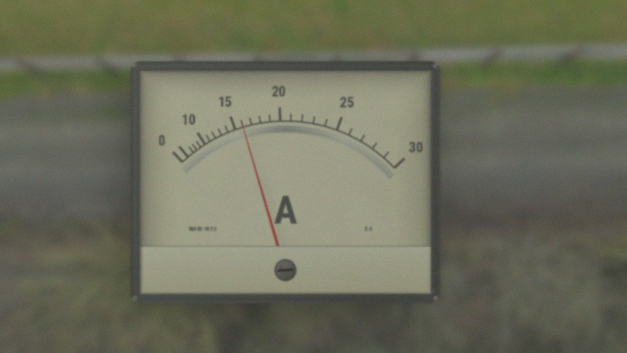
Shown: 16 A
